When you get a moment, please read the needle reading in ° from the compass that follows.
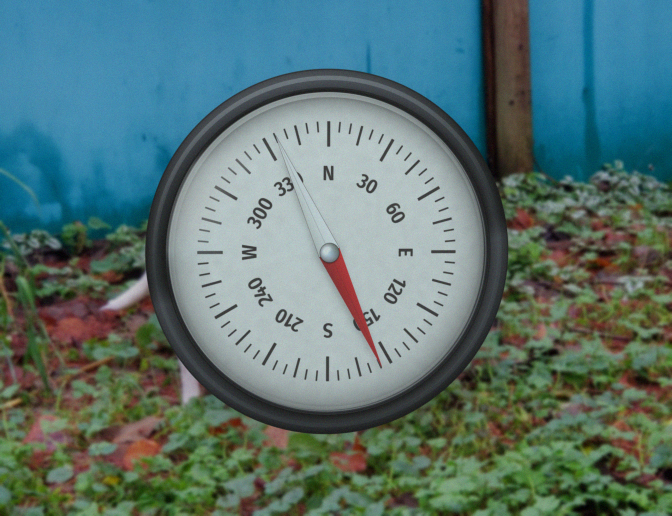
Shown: 155 °
